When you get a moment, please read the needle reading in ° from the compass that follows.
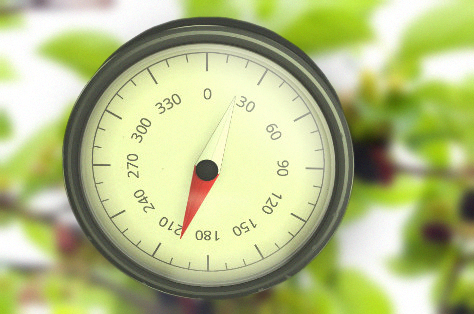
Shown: 200 °
